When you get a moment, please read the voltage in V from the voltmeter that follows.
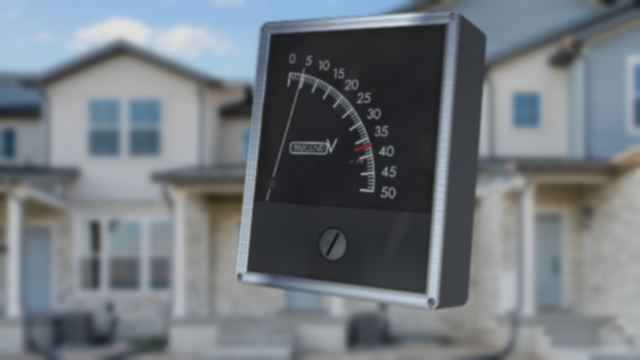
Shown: 5 V
